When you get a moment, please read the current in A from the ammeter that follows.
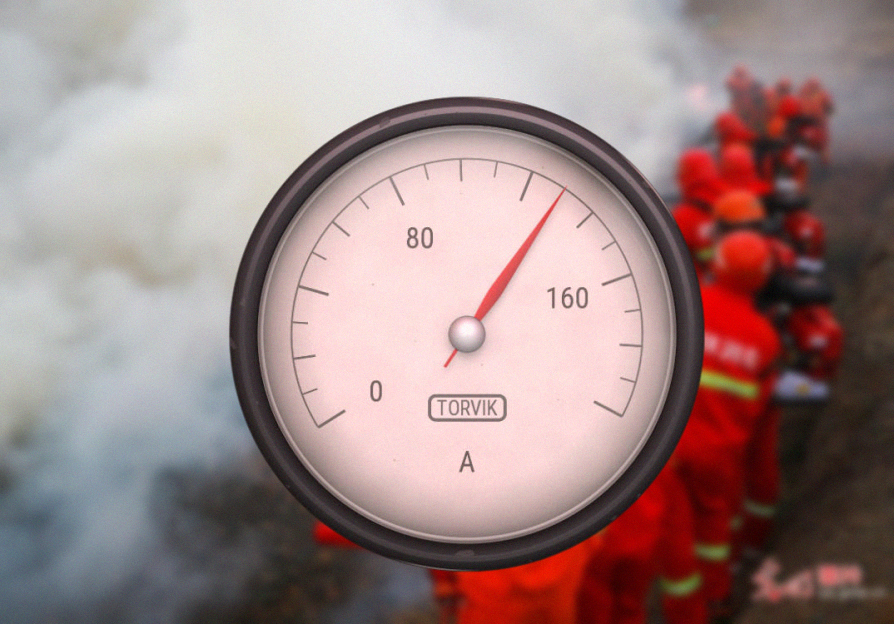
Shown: 130 A
